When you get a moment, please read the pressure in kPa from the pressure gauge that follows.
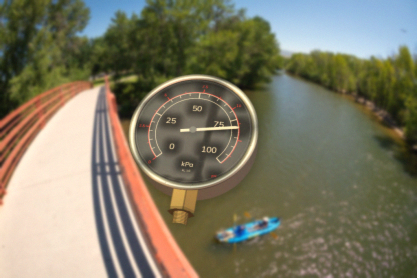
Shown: 80 kPa
